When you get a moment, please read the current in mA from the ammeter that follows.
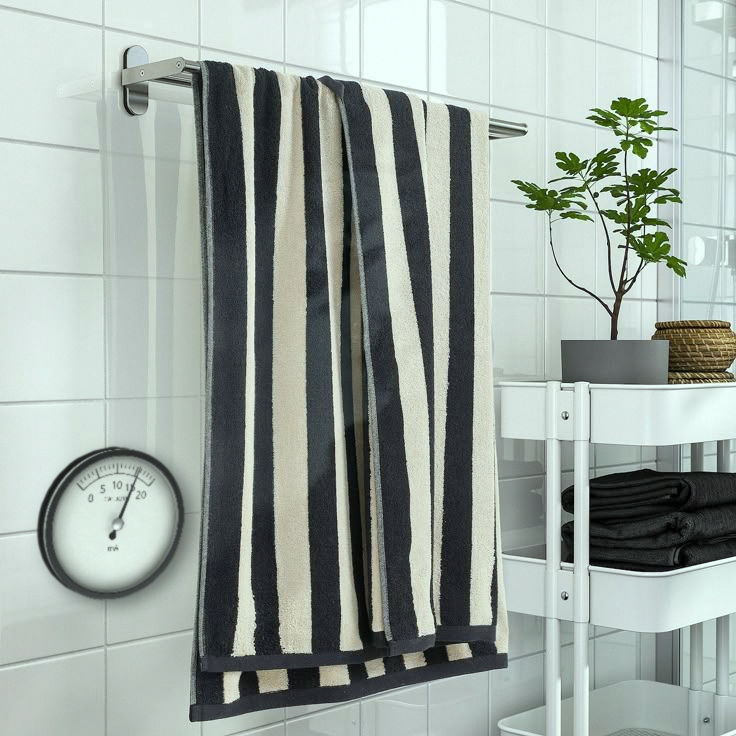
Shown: 15 mA
